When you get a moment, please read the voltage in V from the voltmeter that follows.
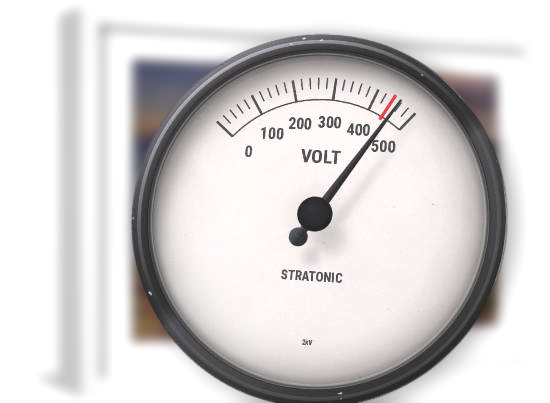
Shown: 460 V
